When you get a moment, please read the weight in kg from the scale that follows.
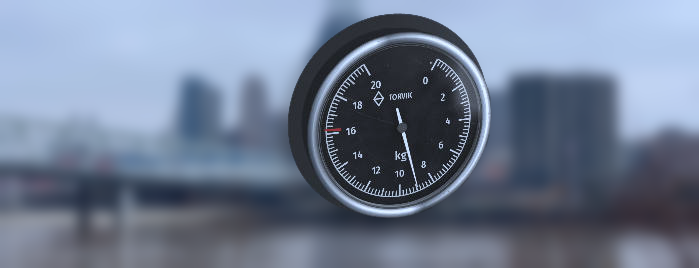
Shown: 9 kg
